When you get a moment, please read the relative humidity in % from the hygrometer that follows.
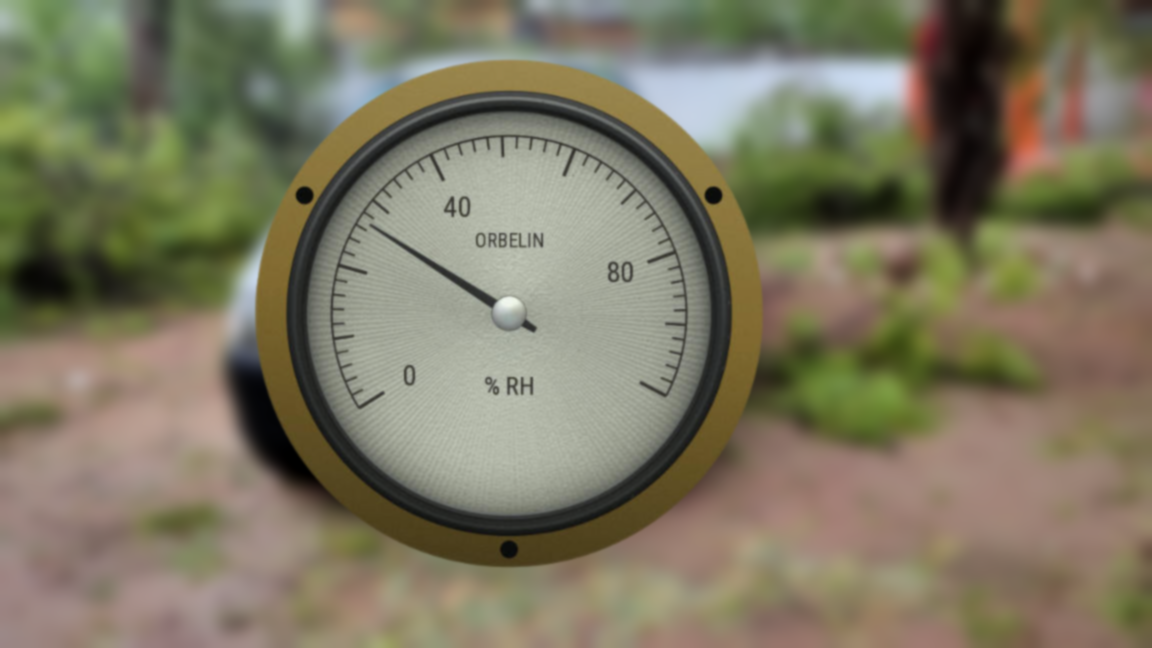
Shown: 27 %
